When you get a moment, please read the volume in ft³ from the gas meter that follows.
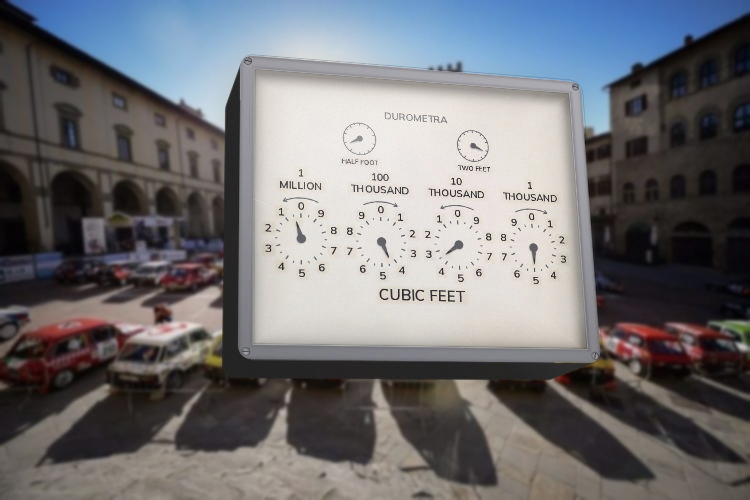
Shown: 43500 ft³
